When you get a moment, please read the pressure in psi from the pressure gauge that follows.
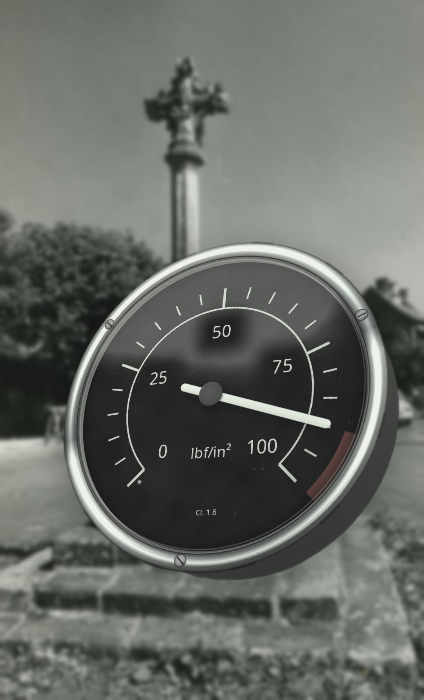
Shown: 90 psi
